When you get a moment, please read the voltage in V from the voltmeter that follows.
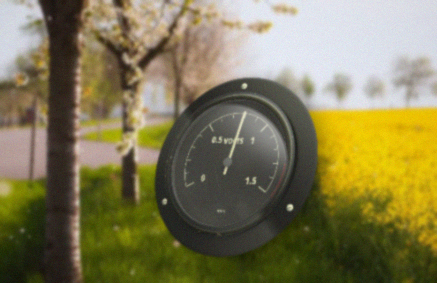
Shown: 0.8 V
